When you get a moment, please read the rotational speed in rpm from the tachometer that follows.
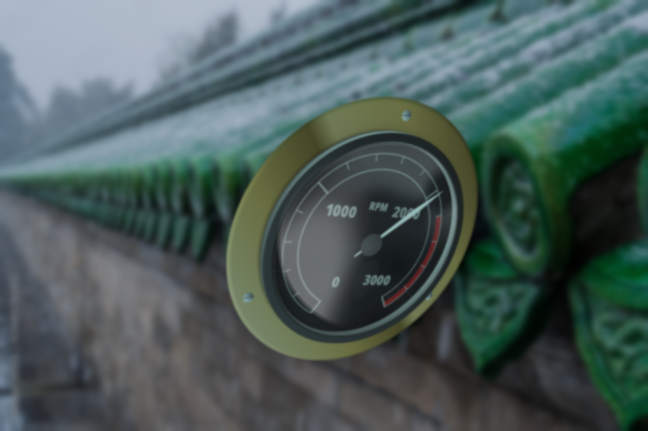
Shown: 2000 rpm
